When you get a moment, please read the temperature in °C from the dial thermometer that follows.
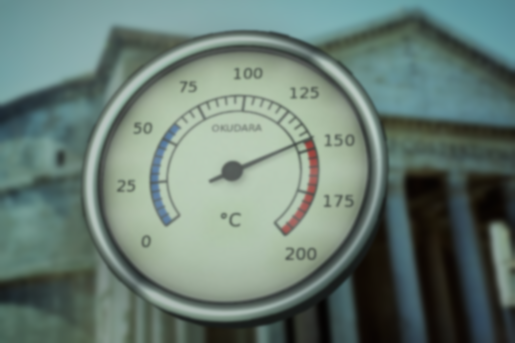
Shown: 145 °C
